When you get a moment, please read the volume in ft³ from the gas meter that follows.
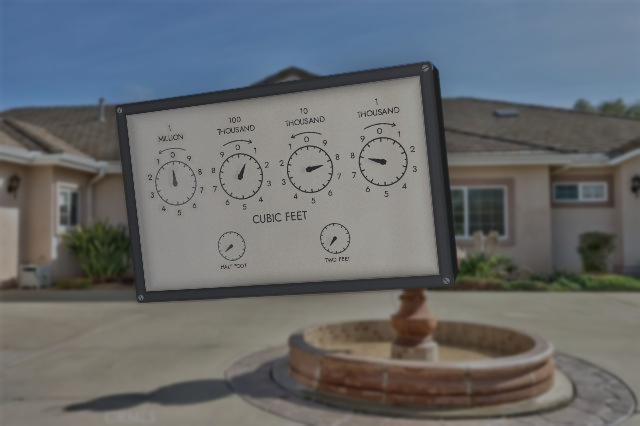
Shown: 7800 ft³
